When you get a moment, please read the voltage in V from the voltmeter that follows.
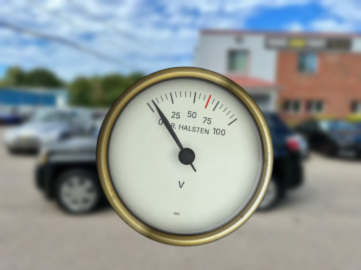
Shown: 5 V
